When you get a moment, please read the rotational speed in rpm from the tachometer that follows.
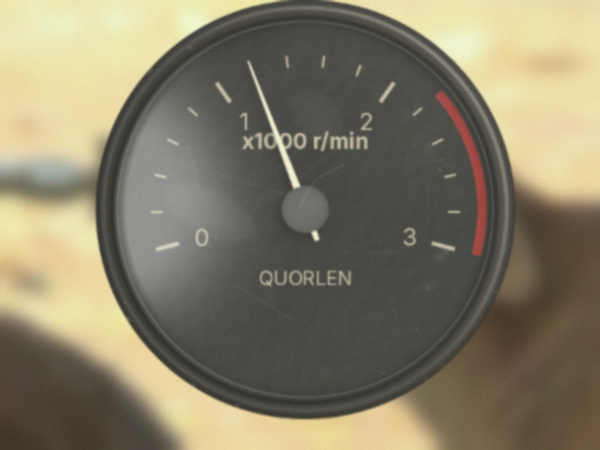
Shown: 1200 rpm
